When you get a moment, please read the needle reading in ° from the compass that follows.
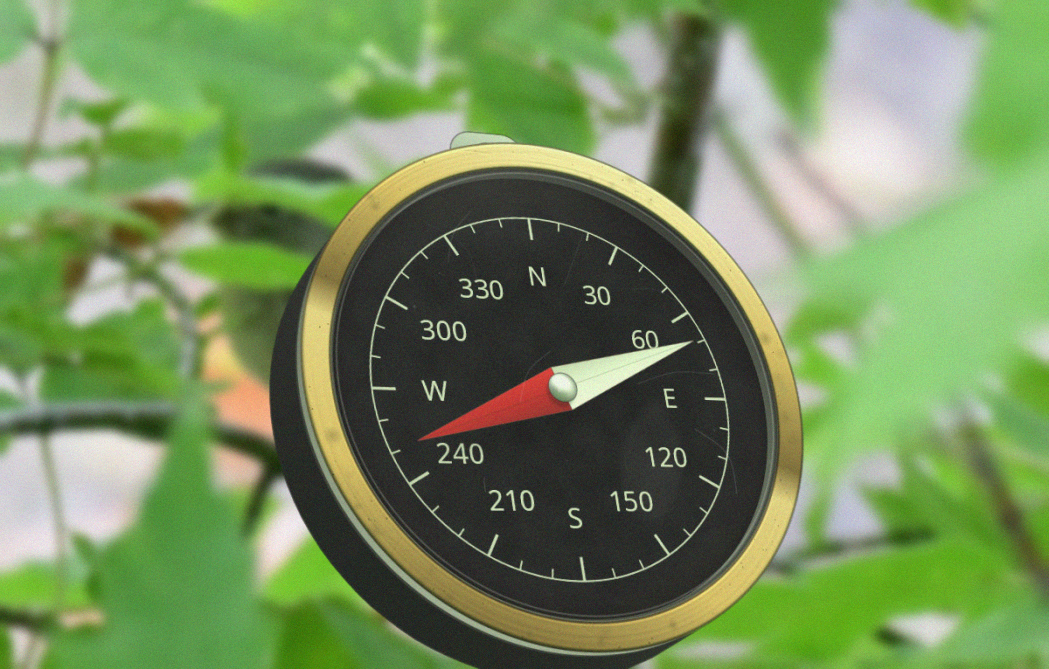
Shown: 250 °
